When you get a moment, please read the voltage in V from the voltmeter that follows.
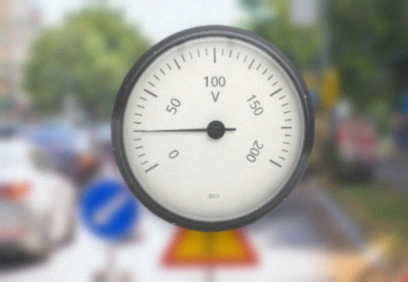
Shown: 25 V
